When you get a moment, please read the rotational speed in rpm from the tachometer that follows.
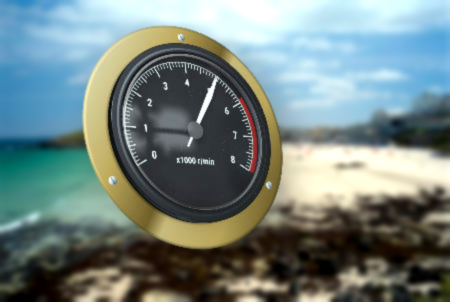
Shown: 5000 rpm
